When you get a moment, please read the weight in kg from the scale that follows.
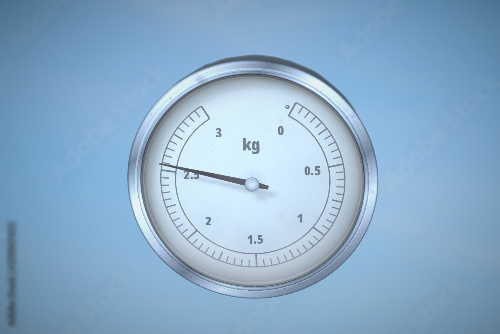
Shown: 2.55 kg
